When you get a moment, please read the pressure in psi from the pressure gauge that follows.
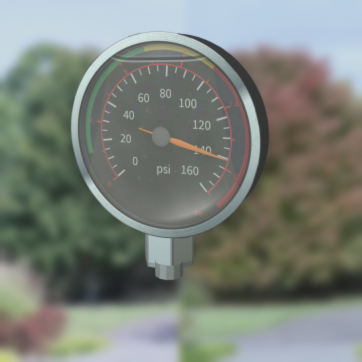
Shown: 140 psi
